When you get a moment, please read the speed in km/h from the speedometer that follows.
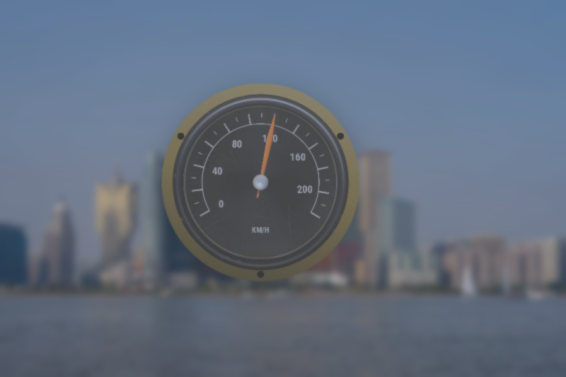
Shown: 120 km/h
